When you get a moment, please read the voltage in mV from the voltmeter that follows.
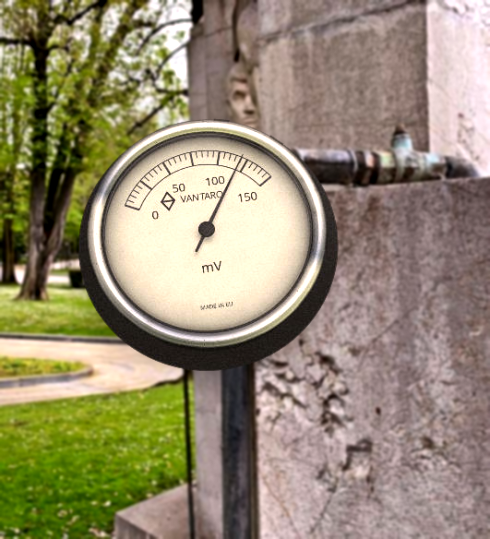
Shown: 120 mV
